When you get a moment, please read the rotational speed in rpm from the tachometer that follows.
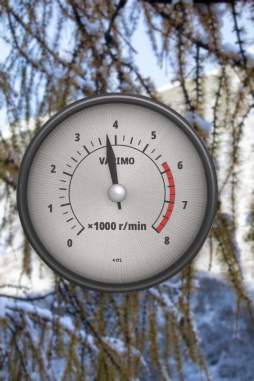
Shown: 3750 rpm
